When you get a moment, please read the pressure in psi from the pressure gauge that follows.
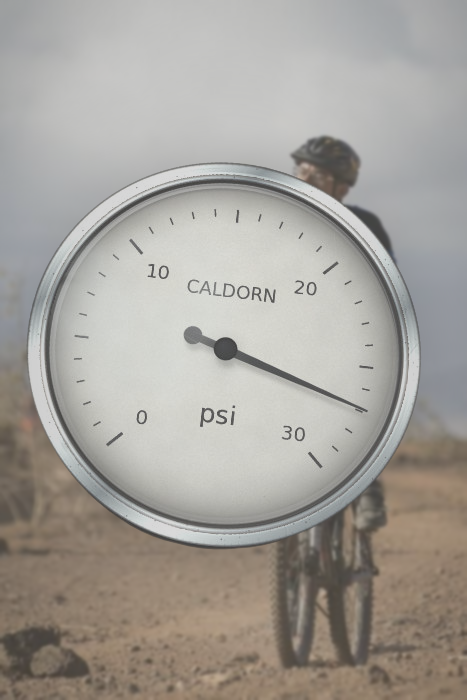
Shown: 27 psi
